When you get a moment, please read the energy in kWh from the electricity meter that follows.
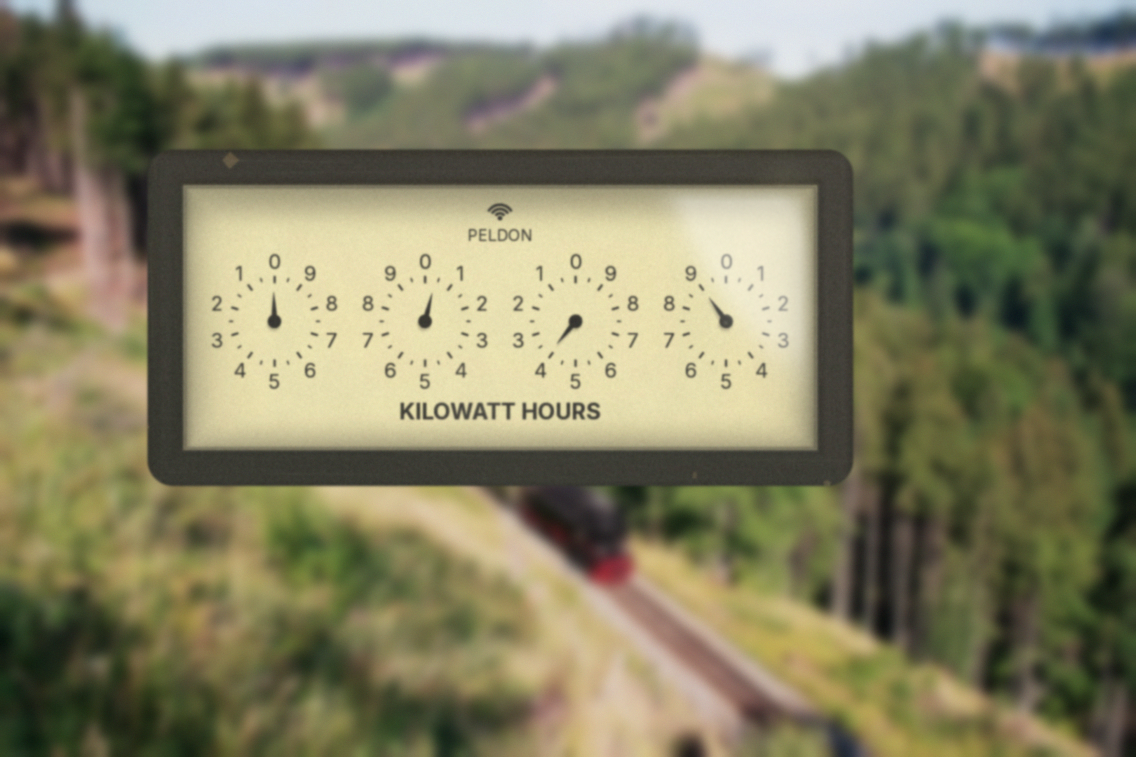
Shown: 39 kWh
